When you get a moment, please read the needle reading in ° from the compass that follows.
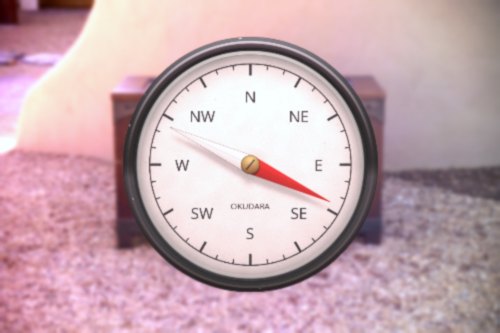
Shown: 115 °
